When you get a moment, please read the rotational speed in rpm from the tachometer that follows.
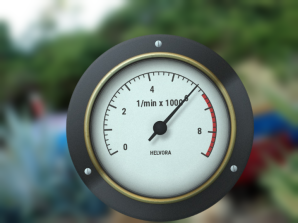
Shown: 6000 rpm
